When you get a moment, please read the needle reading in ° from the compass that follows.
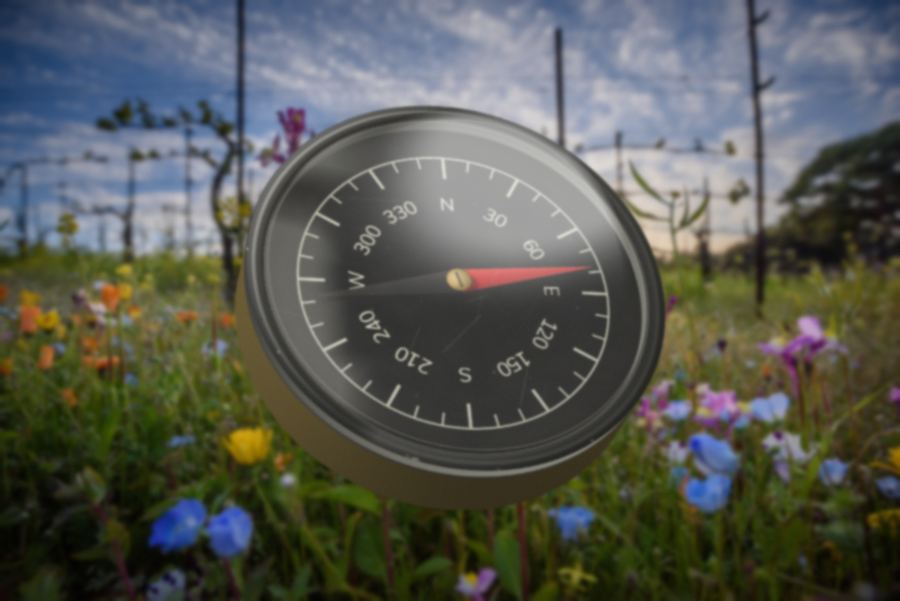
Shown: 80 °
